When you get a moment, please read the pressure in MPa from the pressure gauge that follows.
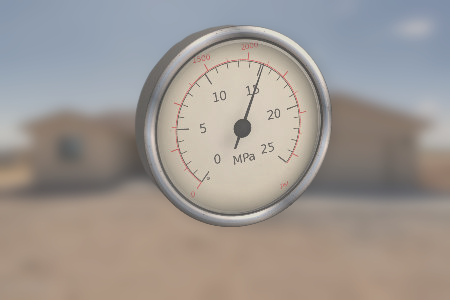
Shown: 15 MPa
